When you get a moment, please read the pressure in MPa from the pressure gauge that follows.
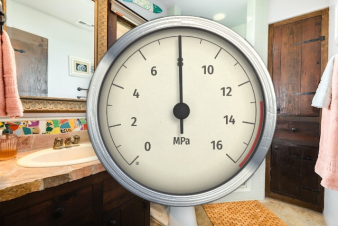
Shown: 8 MPa
